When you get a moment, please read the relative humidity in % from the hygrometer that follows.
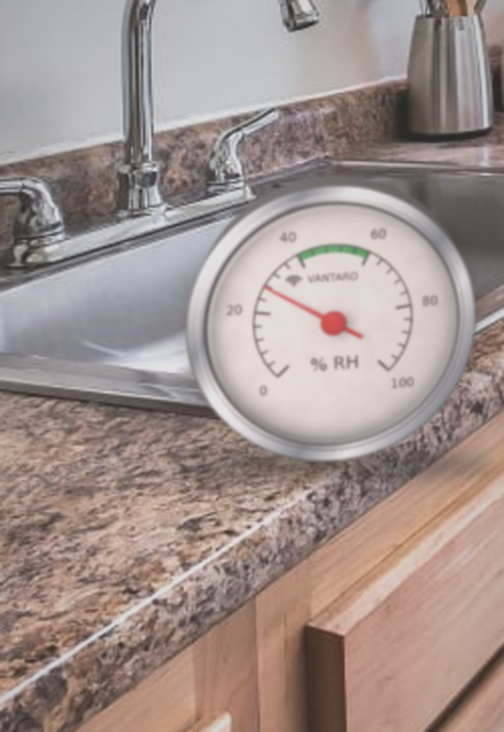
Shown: 28 %
